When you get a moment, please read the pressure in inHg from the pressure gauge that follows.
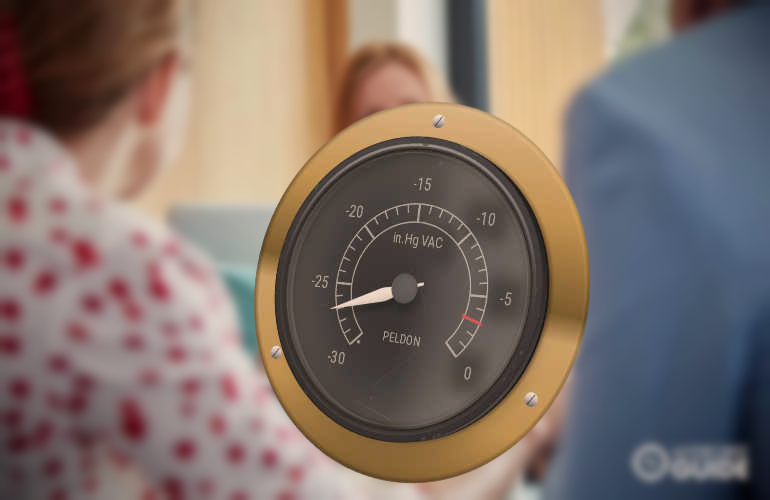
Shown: -27 inHg
